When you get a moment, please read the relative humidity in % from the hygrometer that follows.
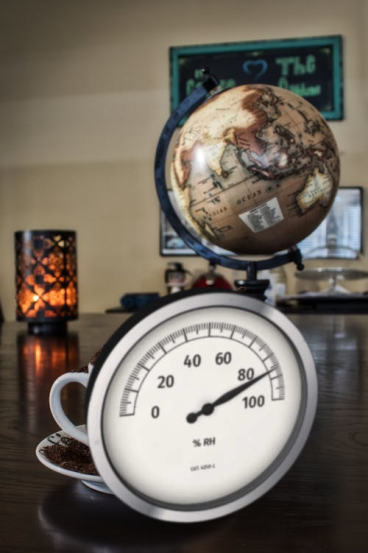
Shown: 85 %
